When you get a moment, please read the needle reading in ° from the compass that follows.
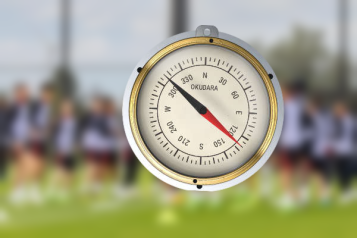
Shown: 130 °
